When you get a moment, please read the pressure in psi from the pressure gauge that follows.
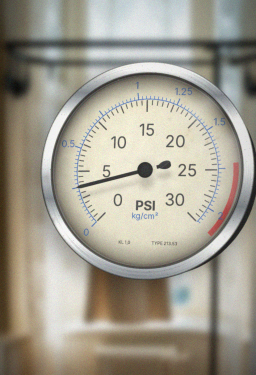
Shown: 3.5 psi
